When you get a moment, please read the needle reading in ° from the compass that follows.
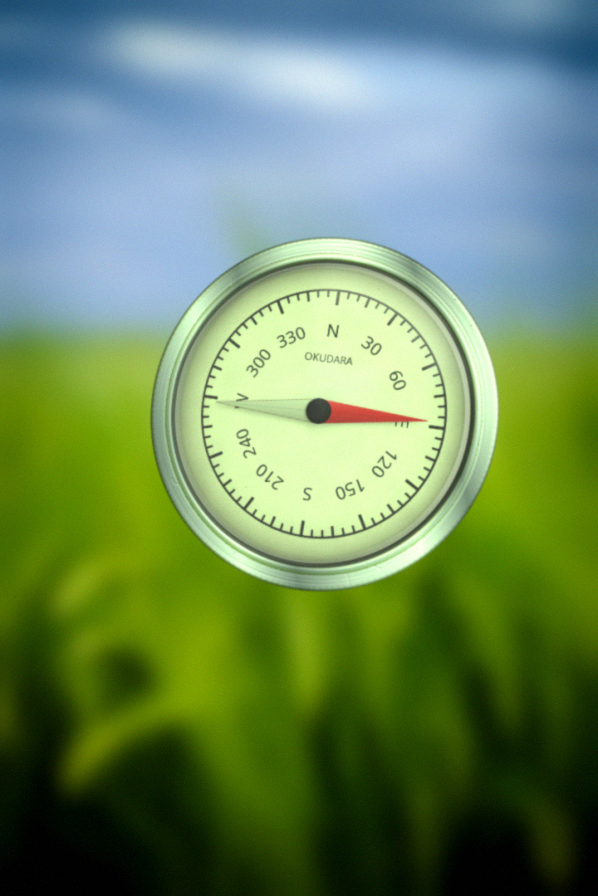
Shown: 87.5 °
